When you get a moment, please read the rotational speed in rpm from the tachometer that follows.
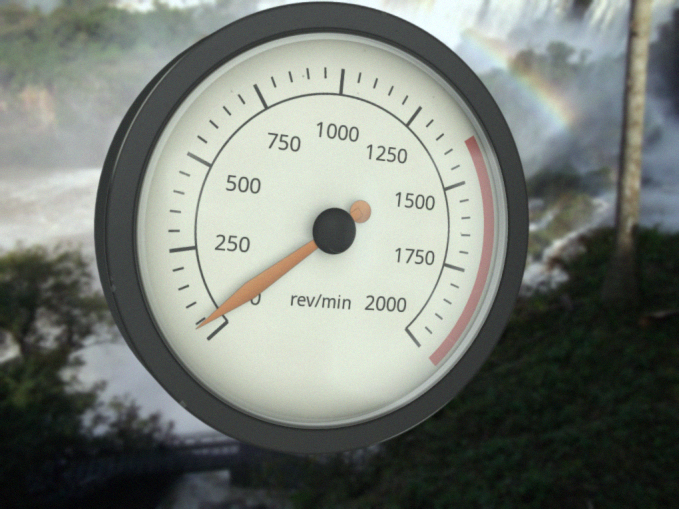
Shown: 50 rpm
